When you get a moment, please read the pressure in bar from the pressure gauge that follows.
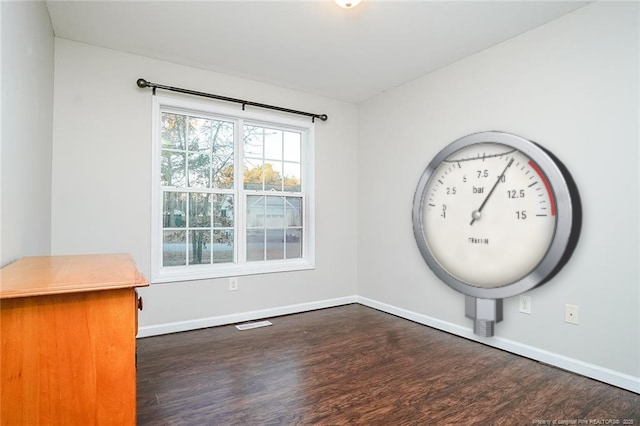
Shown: 10 bar
